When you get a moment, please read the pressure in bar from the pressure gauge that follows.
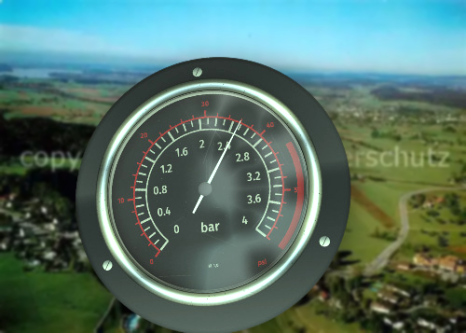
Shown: 2.5 bar
